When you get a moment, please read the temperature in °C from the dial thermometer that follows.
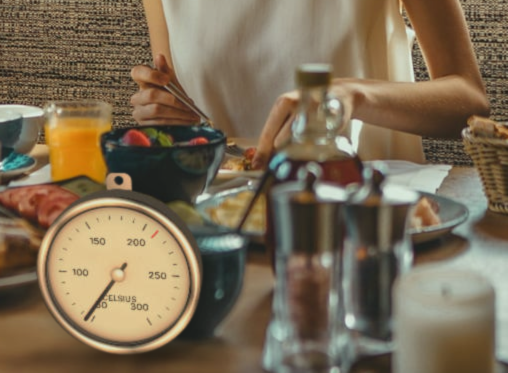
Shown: 55 °C
